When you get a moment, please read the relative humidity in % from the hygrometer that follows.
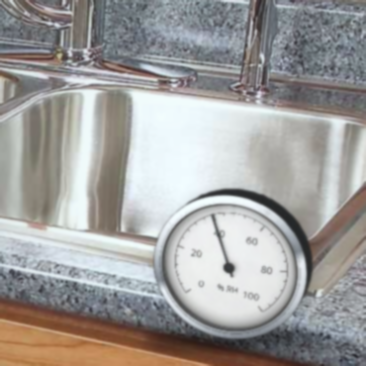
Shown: 40 %
